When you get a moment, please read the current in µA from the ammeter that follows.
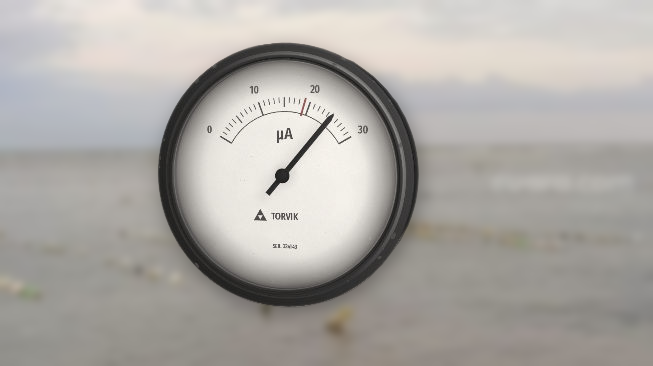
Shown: 25 µA
